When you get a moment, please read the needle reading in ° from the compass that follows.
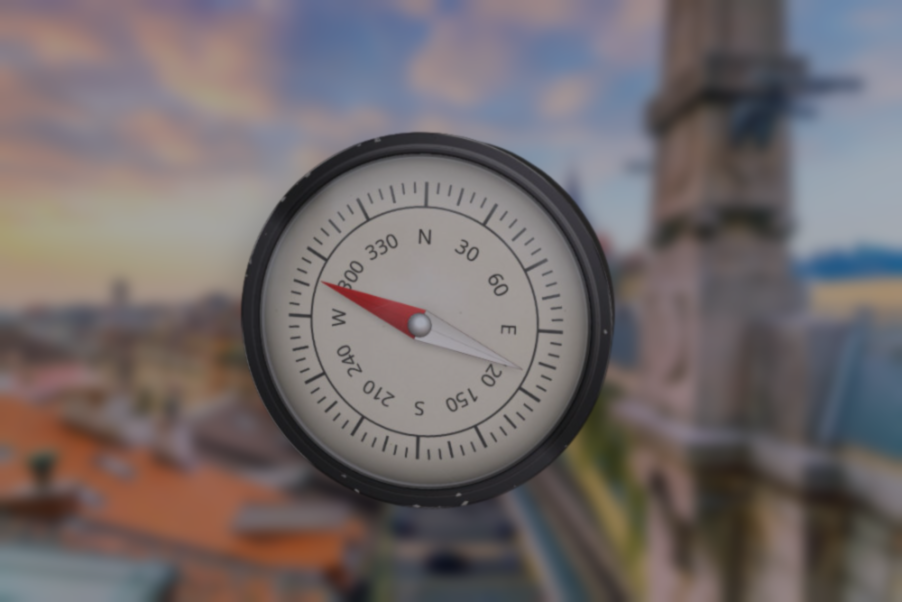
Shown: 290 °
